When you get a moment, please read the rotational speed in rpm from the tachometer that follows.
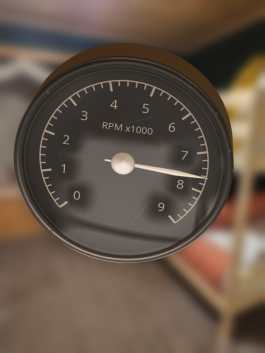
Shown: 7600 rpm
